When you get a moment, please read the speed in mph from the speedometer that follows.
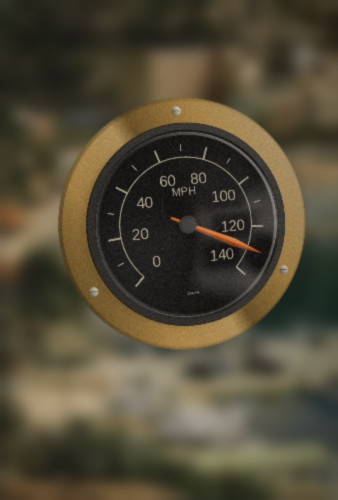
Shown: 130 mph
